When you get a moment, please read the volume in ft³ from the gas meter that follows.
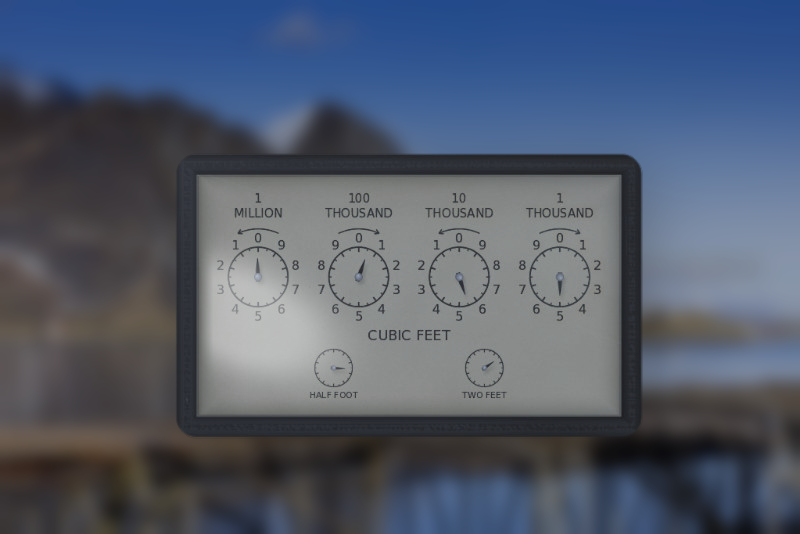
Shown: 5500 ft³
